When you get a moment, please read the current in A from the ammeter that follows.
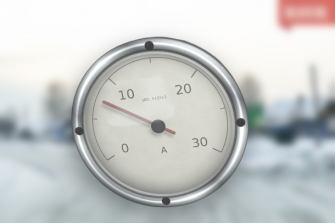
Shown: 7.5 A
